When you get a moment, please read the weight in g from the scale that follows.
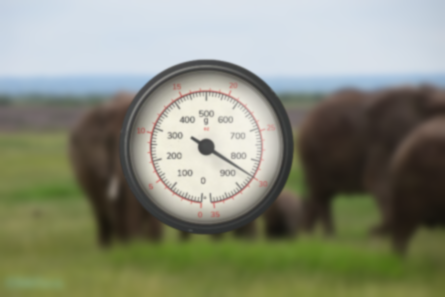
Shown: 850 g
